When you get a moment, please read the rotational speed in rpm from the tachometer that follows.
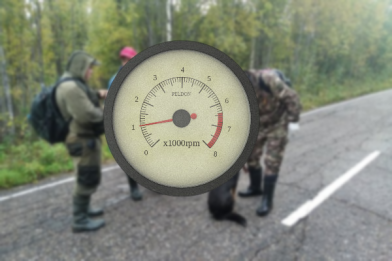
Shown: 1000 rpm
